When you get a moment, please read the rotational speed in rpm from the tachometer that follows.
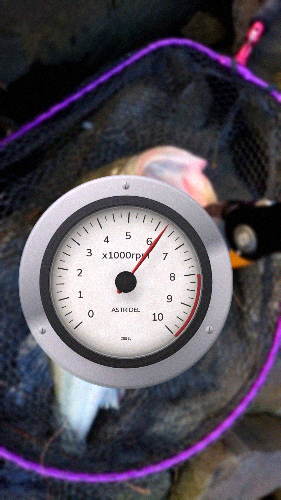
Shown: 6250 rpm
